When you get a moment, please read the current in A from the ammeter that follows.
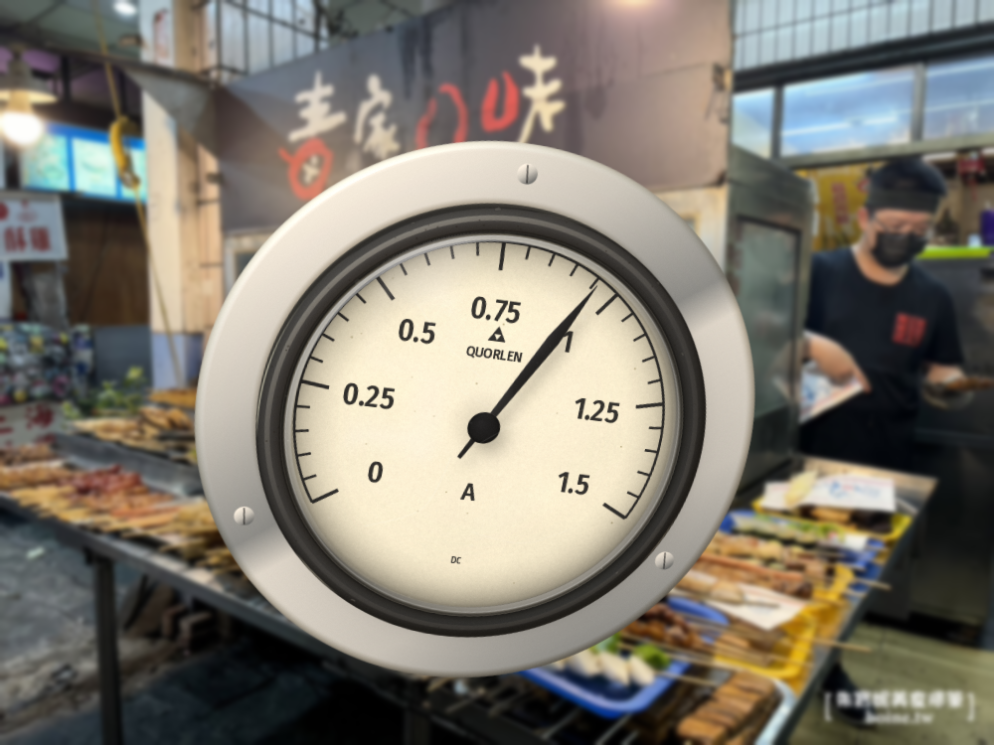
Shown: 0.95 A
